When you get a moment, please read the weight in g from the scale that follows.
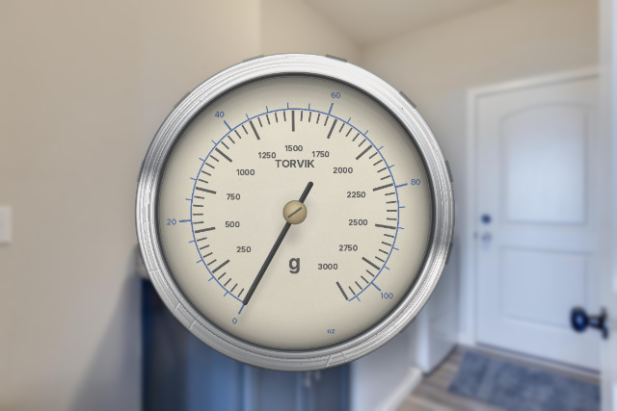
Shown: 0 g
